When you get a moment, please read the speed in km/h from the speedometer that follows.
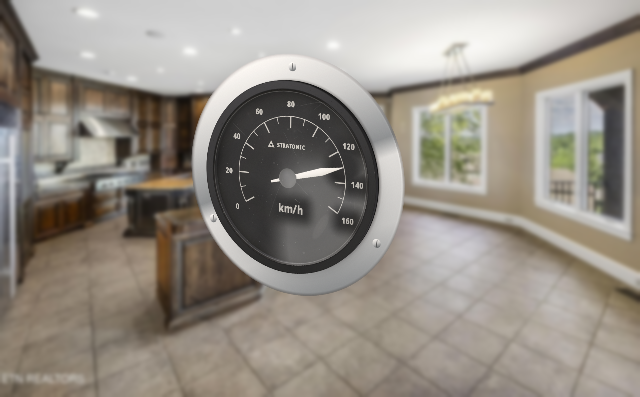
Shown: 130 km/h
